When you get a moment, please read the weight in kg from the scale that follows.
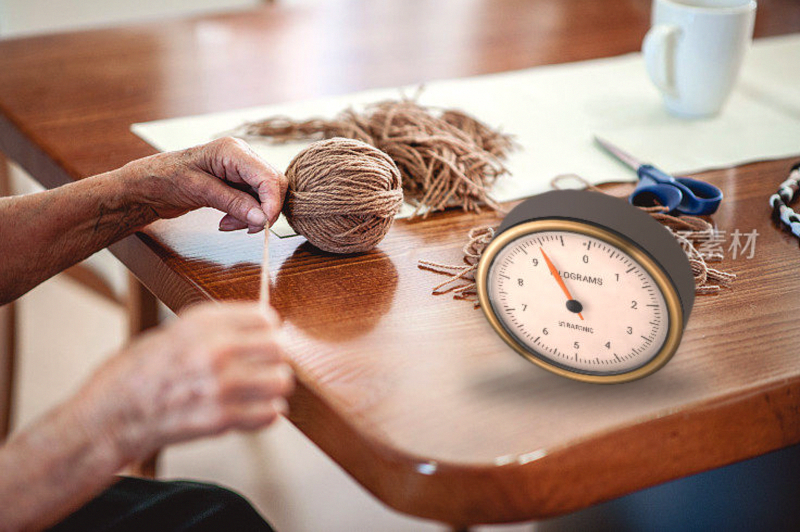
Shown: 9.5 kg
